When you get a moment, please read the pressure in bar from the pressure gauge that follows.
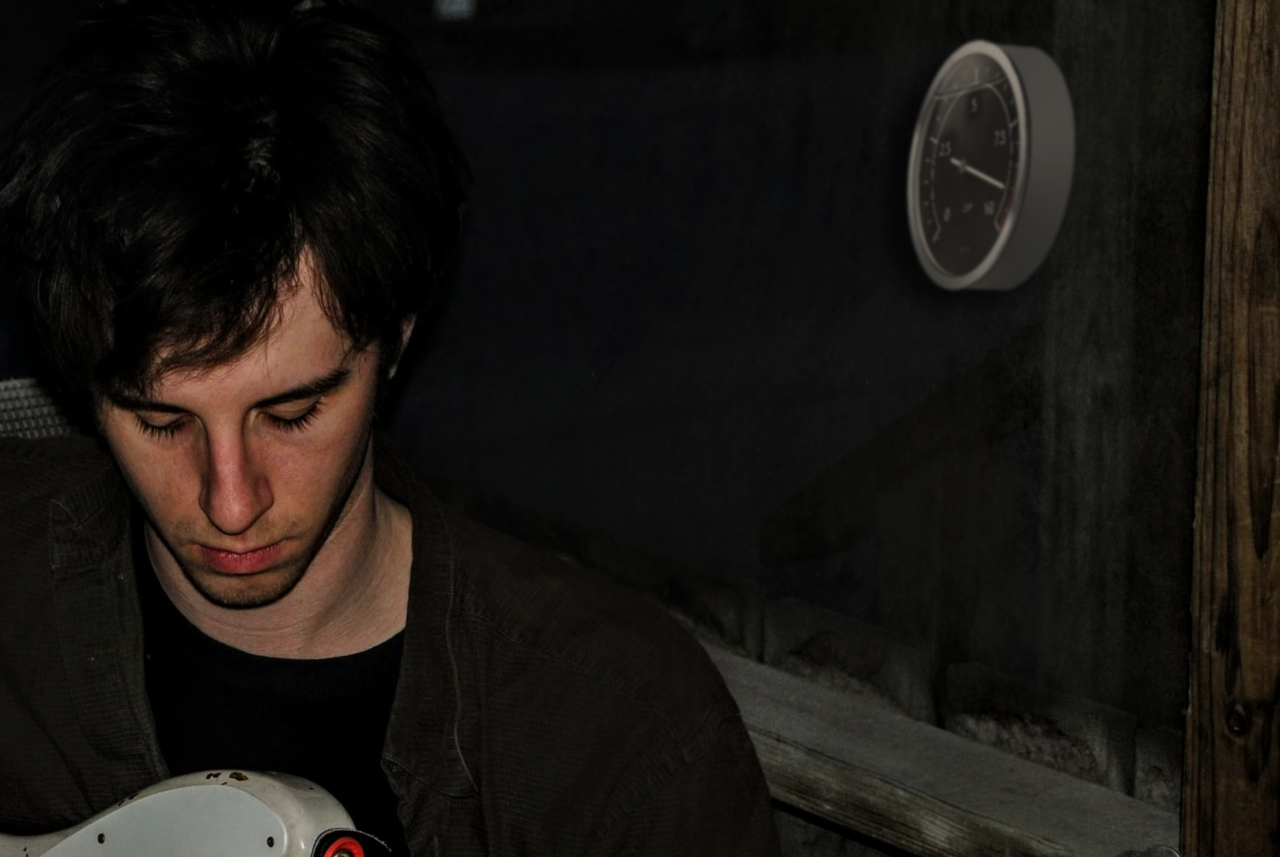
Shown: 9 bar
